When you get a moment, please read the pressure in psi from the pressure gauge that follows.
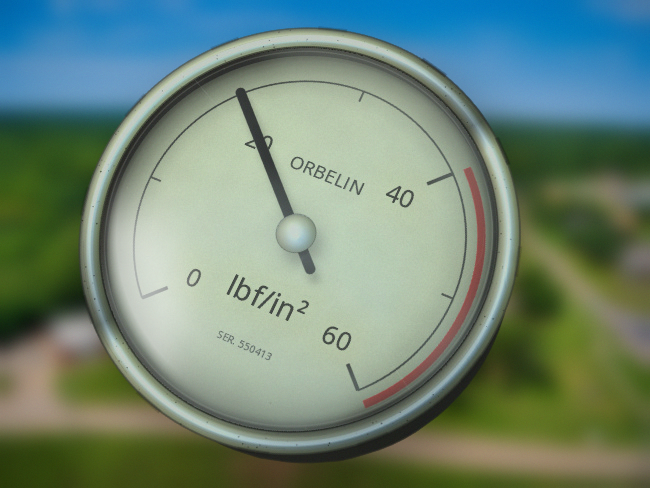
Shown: 20 psi
